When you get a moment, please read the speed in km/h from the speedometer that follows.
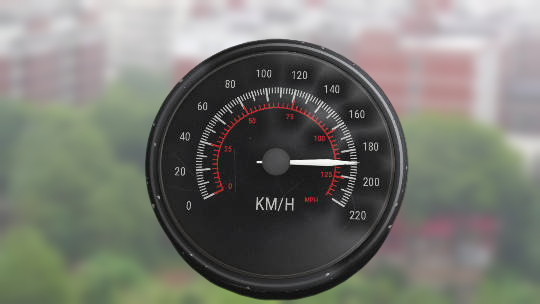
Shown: 190 km/h
